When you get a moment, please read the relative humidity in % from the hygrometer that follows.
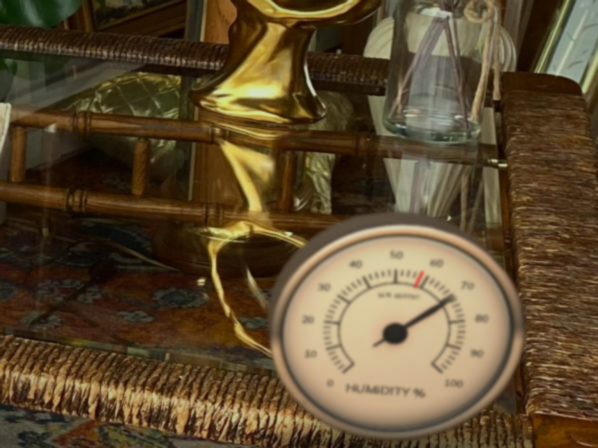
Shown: 70 %
